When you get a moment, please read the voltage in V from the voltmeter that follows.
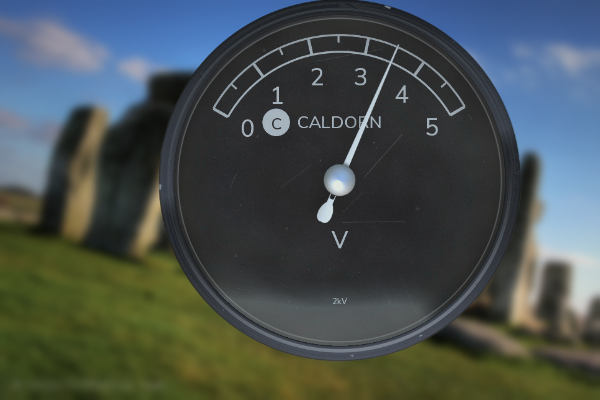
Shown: 3.5 V
